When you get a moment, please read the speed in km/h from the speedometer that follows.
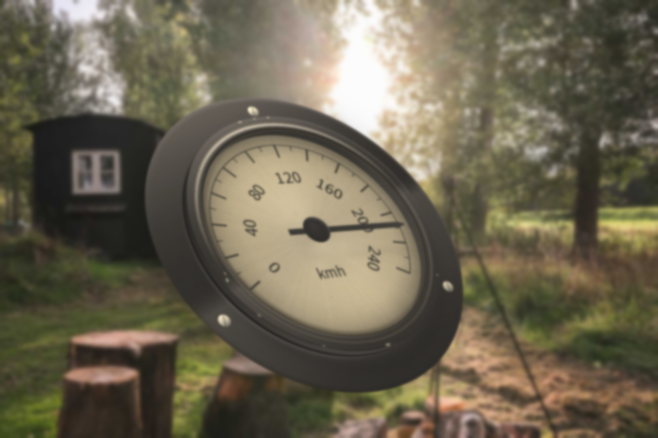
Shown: 210 km/h
